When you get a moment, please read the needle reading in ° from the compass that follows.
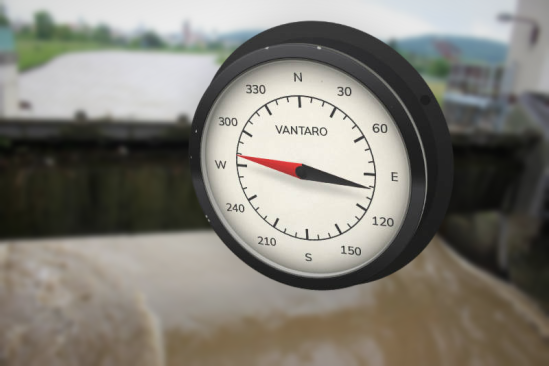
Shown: 280 °
